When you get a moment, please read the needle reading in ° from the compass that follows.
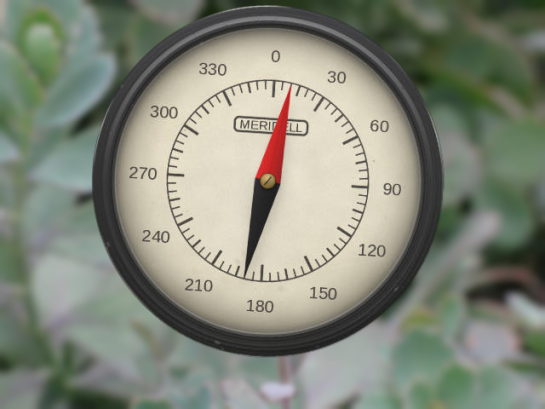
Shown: 10 °
